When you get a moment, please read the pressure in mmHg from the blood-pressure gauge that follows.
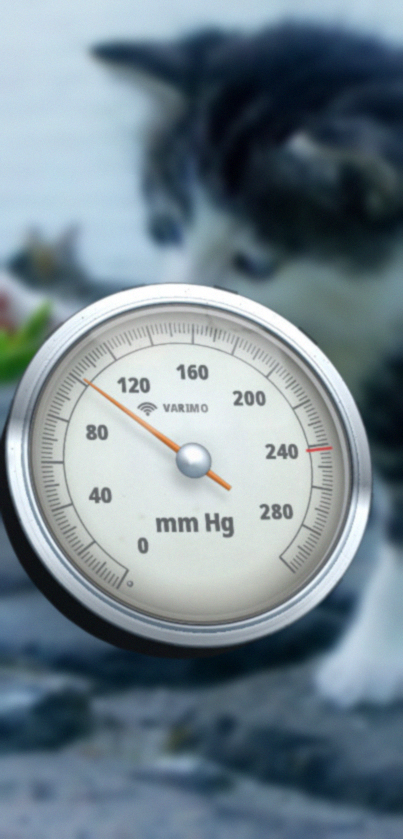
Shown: 100 mmHg
